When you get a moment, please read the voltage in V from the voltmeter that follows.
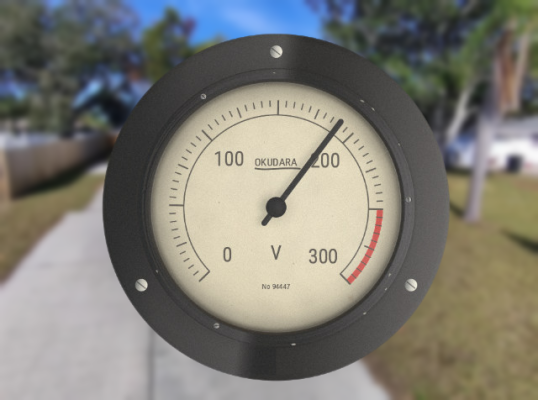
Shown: 190 V
